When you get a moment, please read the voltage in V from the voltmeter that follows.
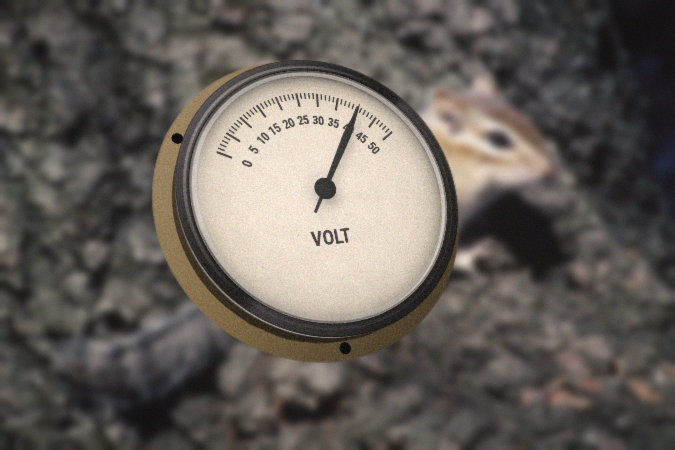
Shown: 40 V
